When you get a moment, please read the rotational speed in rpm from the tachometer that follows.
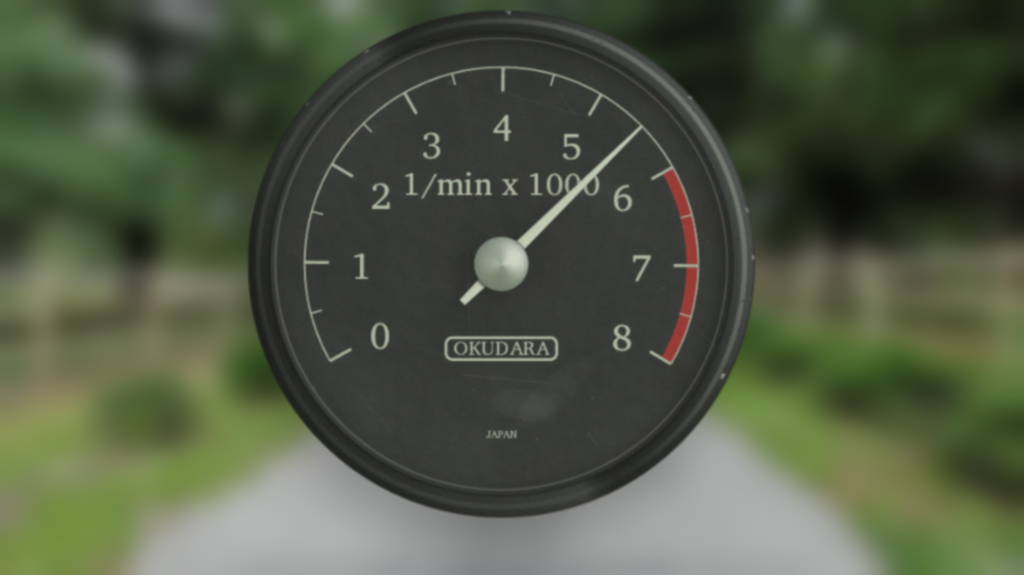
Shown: 5500 rpm
